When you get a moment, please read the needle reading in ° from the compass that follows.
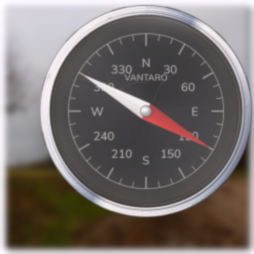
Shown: 120 °
